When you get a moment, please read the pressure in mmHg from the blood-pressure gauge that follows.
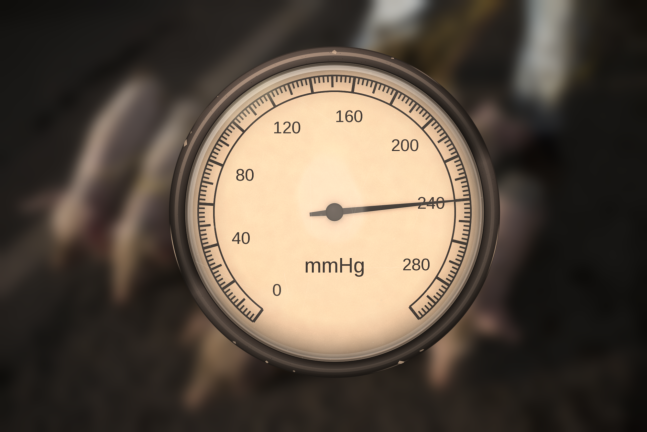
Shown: 240 mmHg
